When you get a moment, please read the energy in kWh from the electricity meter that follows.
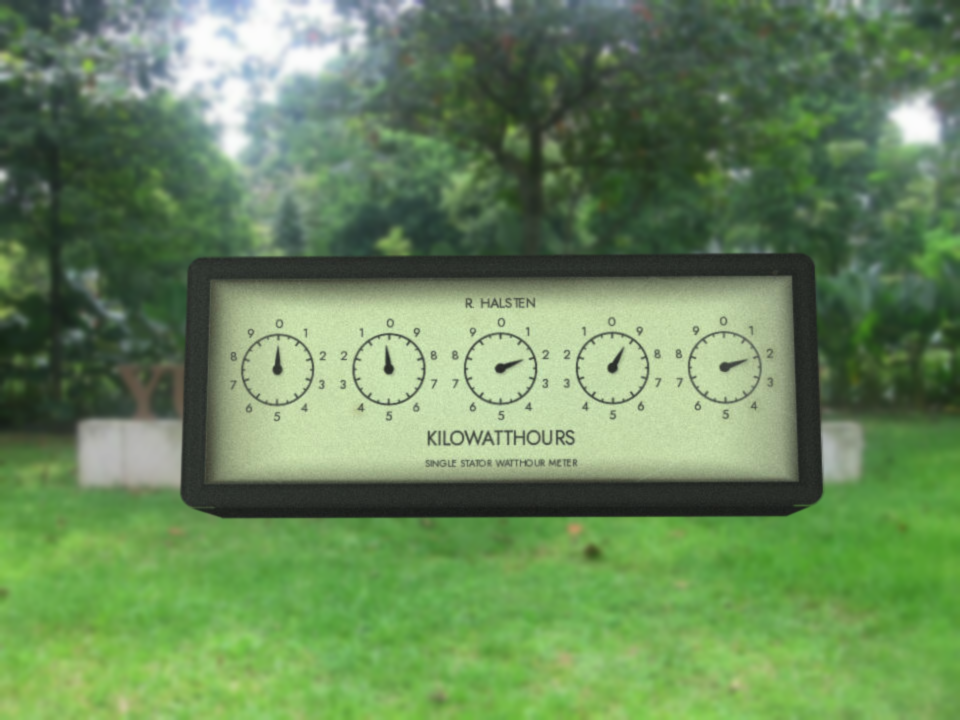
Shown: 192 kWh
